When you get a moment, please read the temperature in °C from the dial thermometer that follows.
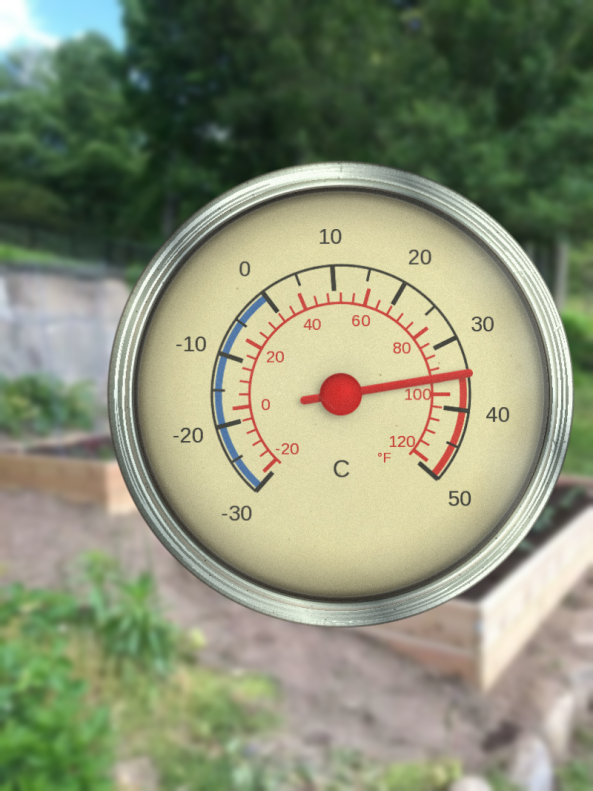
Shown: 35 °C
